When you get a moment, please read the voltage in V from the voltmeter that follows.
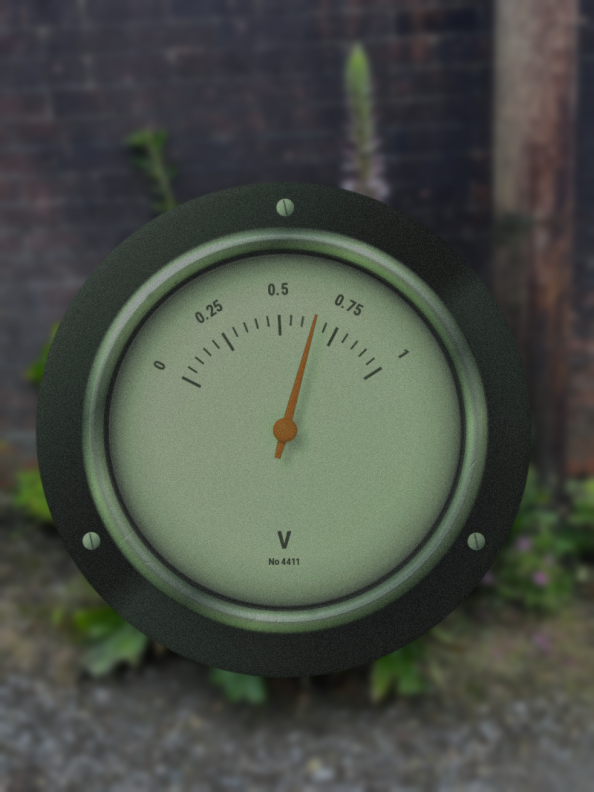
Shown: 0.65 V
